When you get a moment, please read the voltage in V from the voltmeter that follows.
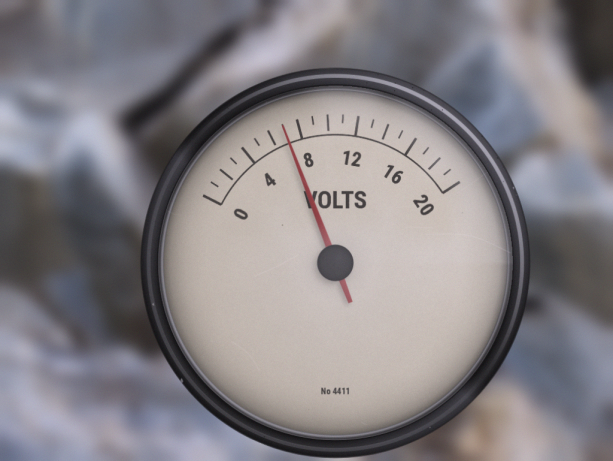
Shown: 7 V
